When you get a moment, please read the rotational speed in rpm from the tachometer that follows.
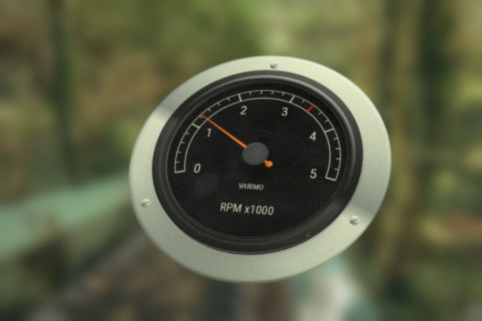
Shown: 1200 rpm
